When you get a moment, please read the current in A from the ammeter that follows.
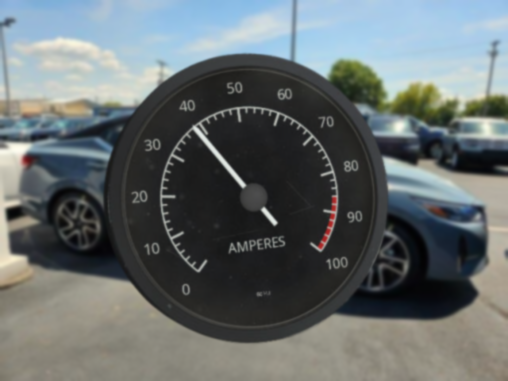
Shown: 38 A
